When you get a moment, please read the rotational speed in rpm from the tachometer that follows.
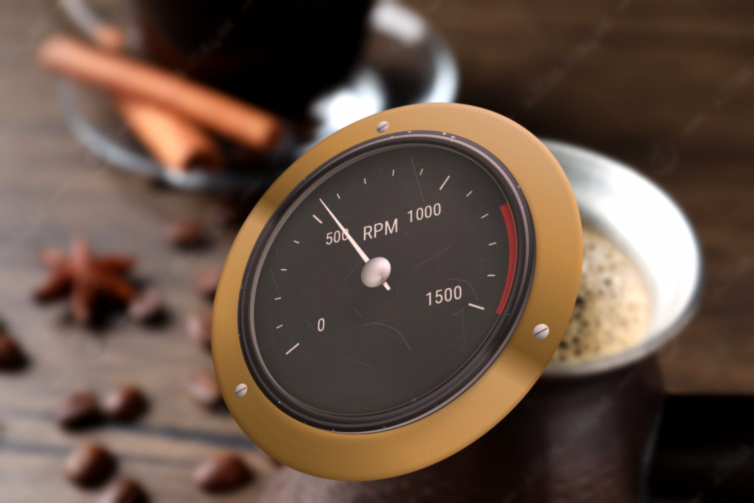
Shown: 550 rpm
